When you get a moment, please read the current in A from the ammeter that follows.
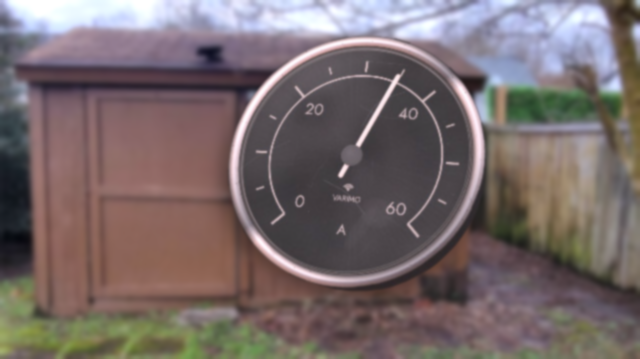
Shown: 35 A
